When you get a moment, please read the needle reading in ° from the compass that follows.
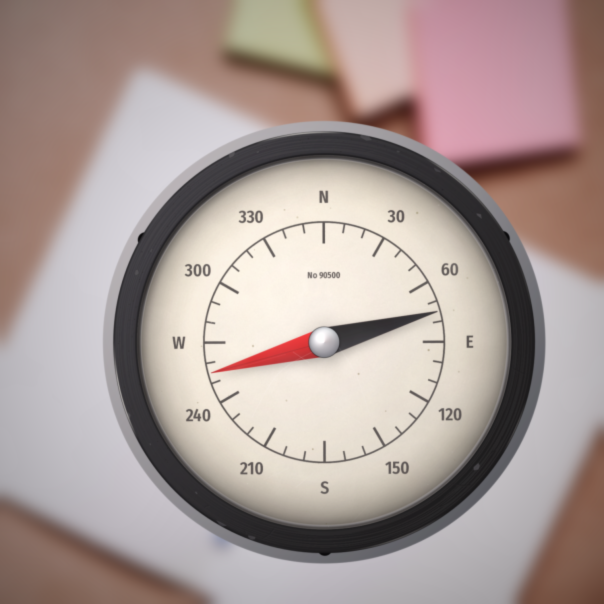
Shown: 255 °
